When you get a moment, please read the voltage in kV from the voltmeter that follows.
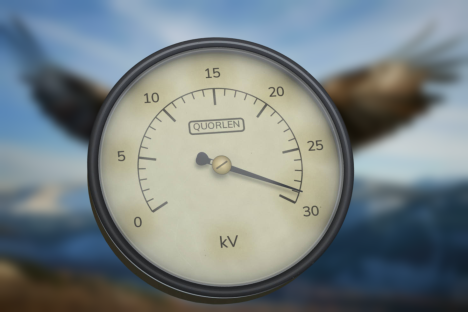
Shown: 29 kV
